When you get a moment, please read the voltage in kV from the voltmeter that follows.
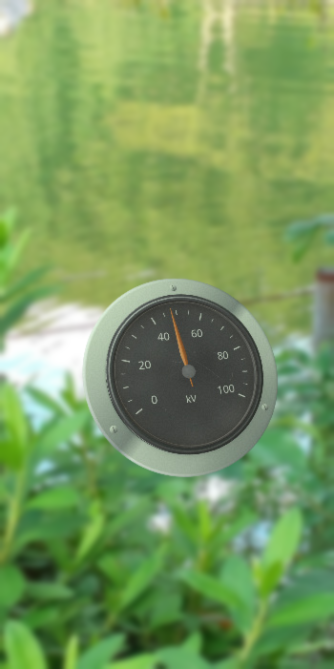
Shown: 47.5 kV
